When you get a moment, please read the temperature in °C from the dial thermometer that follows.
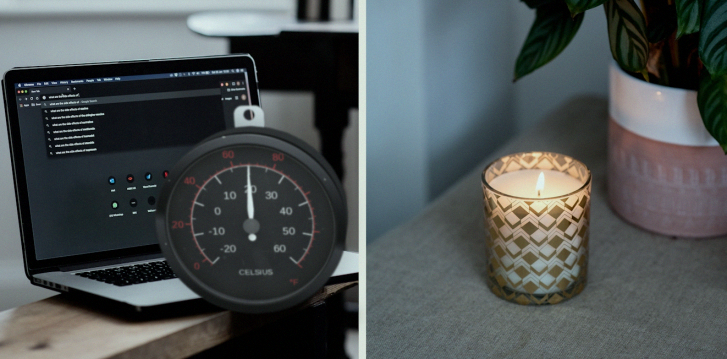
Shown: 20 °C
